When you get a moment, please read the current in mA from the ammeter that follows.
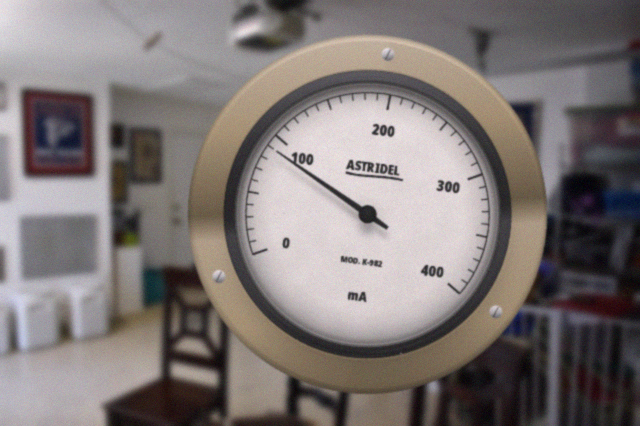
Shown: 90 mA
